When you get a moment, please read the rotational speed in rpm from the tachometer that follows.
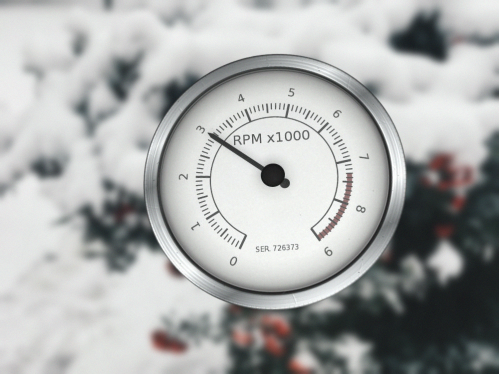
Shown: 3000 rpm
